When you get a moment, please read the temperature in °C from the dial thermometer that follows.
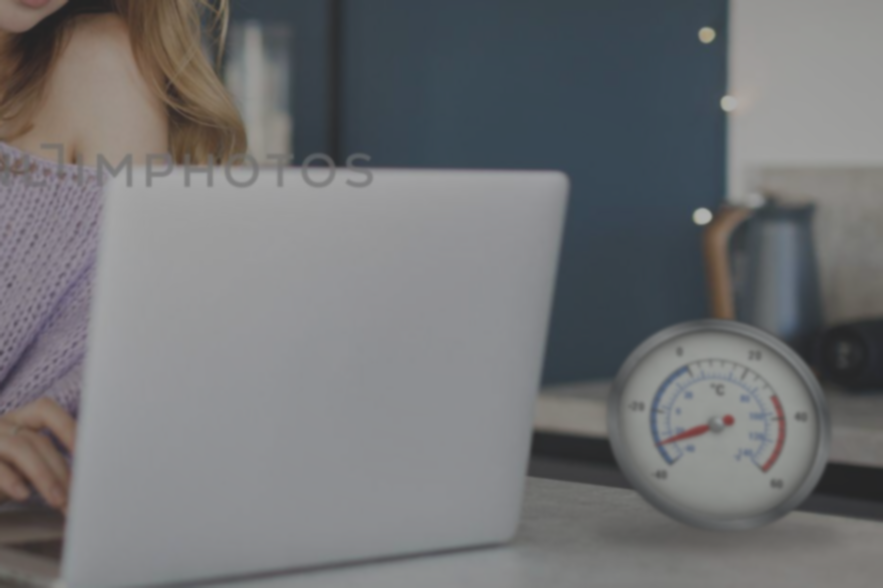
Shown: -32 °C
